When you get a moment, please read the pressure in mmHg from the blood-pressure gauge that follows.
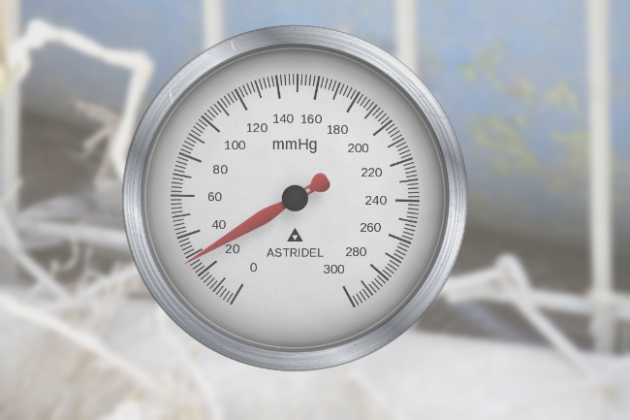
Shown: 28 mmHg
